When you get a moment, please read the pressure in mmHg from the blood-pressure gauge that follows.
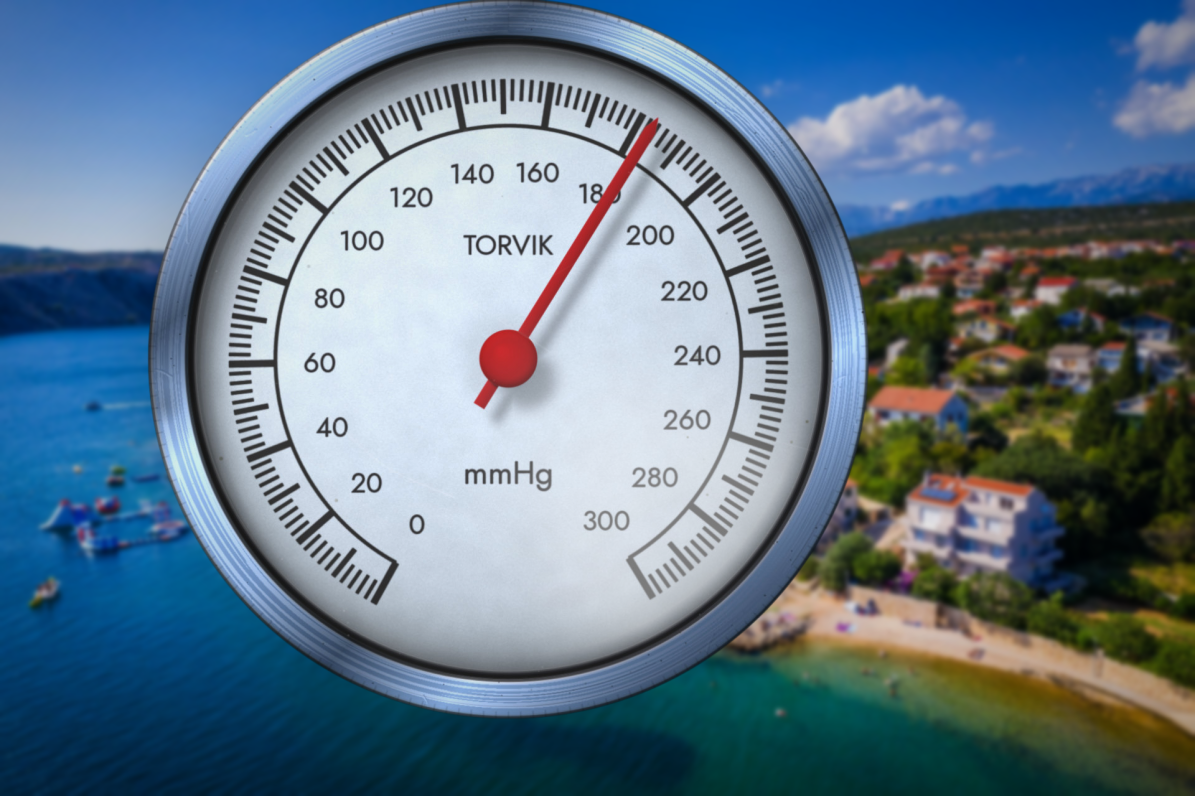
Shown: 183 mmHg
